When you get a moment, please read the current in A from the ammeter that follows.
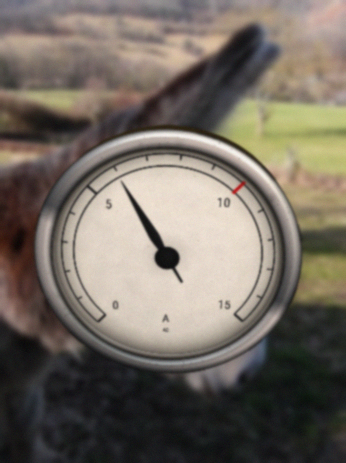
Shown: 6 A
